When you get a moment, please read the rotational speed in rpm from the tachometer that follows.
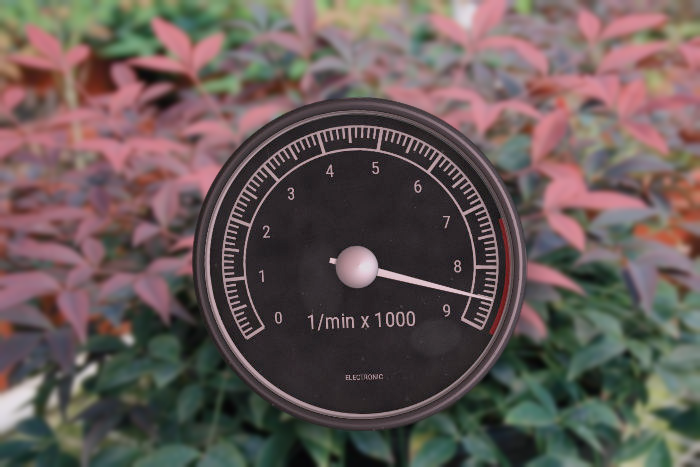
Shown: 8500 rpm
